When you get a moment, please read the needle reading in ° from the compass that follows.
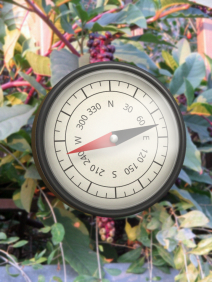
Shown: 255 °
